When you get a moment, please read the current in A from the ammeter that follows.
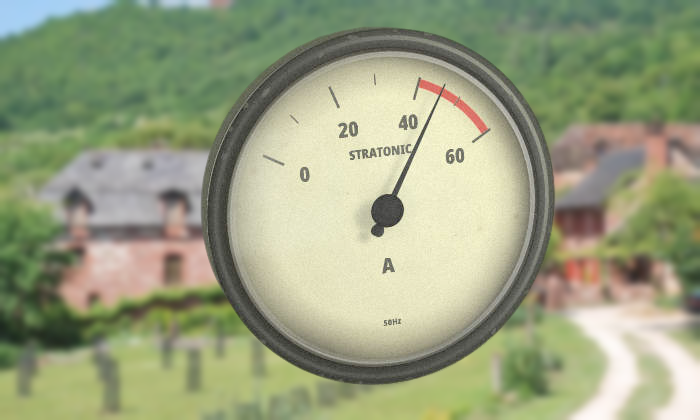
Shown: 45 A
